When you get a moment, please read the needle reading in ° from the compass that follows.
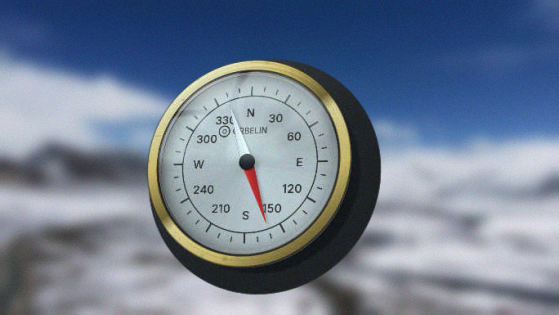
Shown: 160 °
